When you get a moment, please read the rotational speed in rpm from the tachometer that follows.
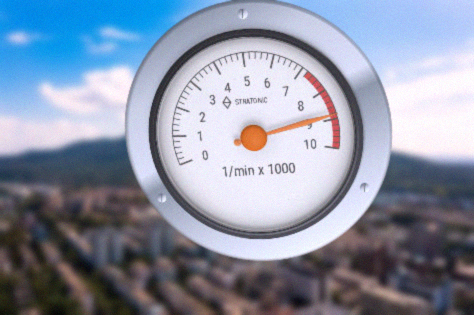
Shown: 8800 rpm
